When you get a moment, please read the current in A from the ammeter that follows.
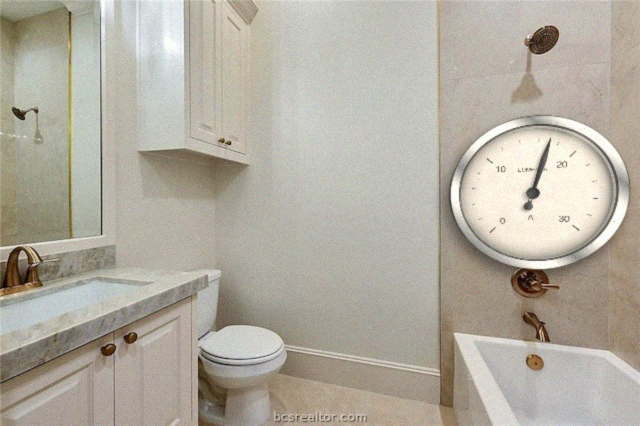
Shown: 17 A
